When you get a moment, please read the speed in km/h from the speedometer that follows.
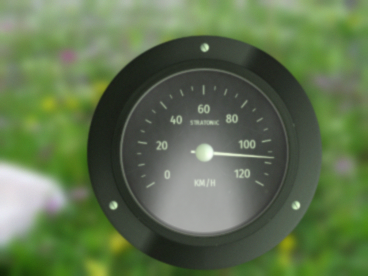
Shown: 107.5 km/h
